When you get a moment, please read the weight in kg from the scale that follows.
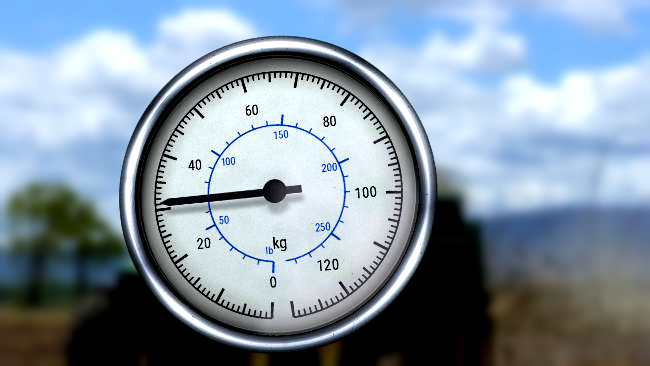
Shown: 31 kg
